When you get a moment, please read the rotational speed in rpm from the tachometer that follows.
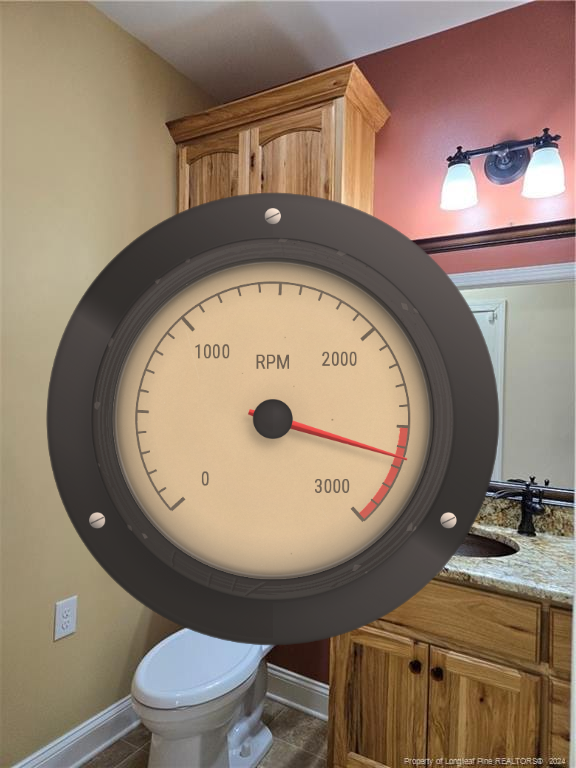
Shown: 2650 rpm
